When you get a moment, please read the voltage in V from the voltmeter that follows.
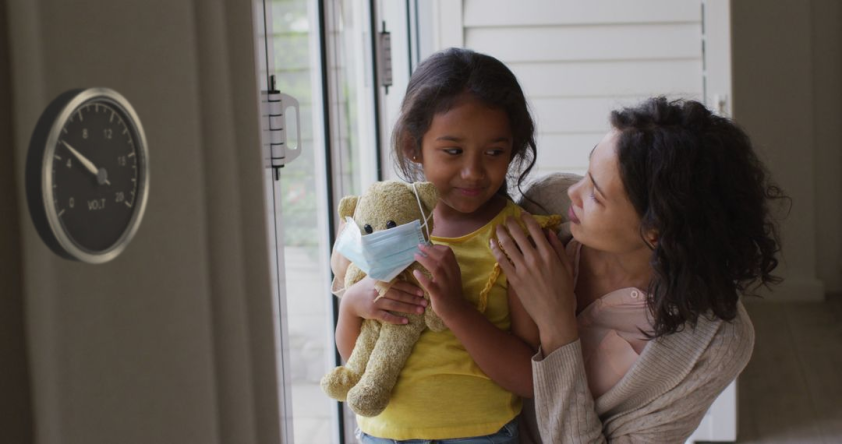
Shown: 5 V
